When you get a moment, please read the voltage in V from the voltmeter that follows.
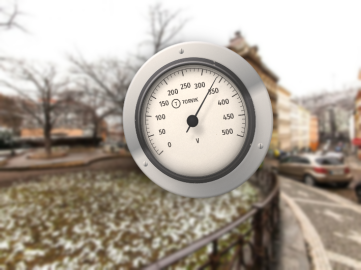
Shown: 340 V
